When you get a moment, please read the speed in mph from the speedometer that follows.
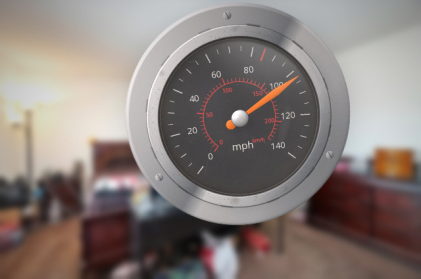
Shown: 102.5 mph
